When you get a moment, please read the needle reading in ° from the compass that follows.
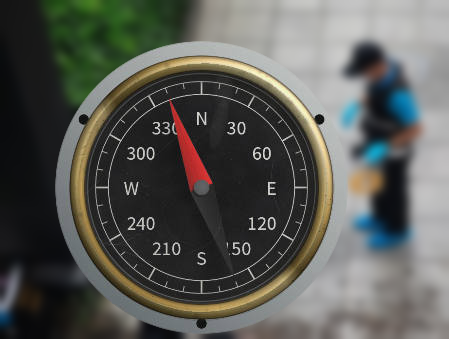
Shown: 340 °
